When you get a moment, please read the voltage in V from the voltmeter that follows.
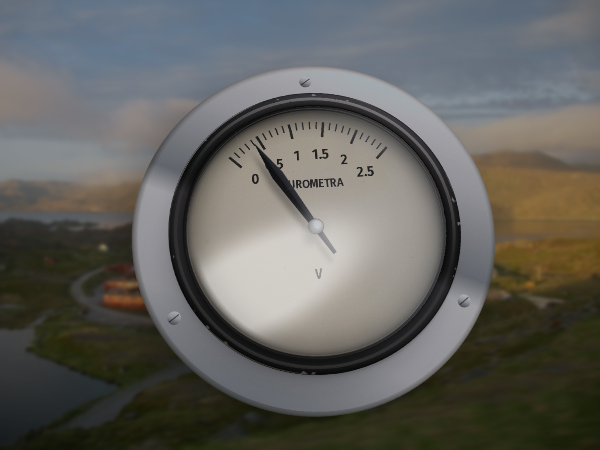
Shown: 0.4 V
